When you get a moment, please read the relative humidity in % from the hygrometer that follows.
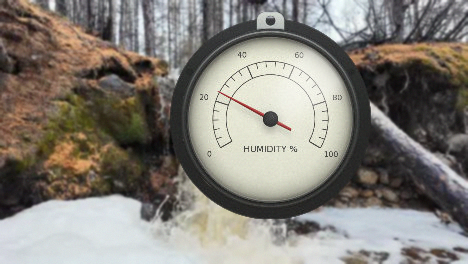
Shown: 24 %
